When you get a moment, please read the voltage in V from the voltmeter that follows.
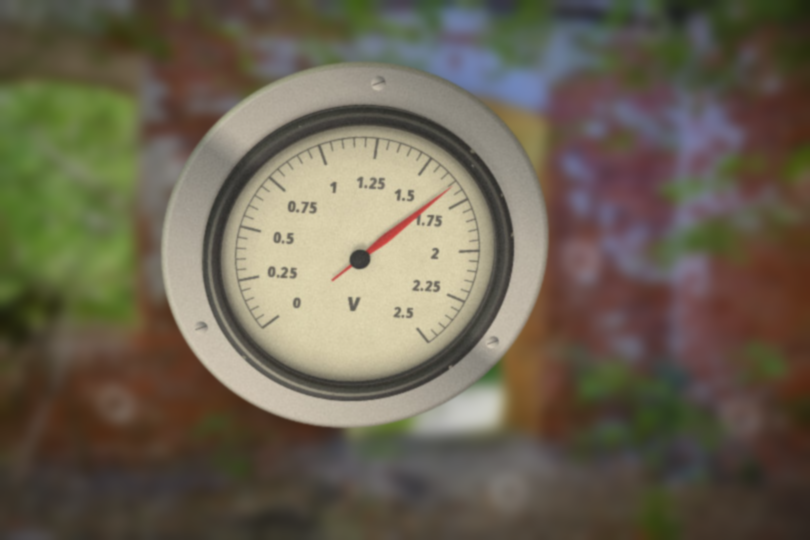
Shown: 1.65 V
